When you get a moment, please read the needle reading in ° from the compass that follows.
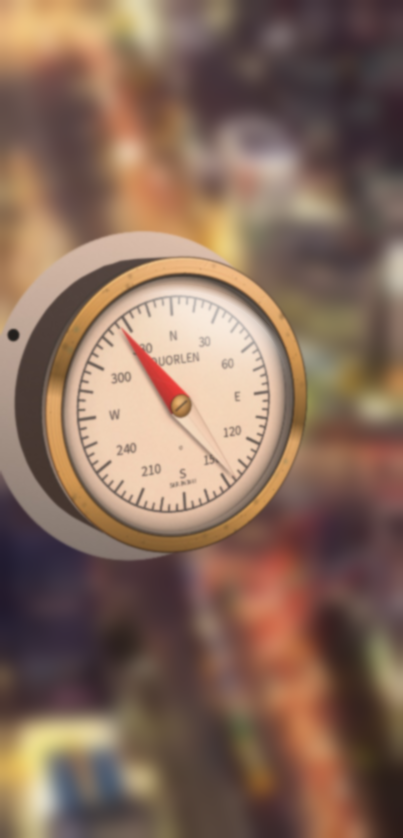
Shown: 325 °
